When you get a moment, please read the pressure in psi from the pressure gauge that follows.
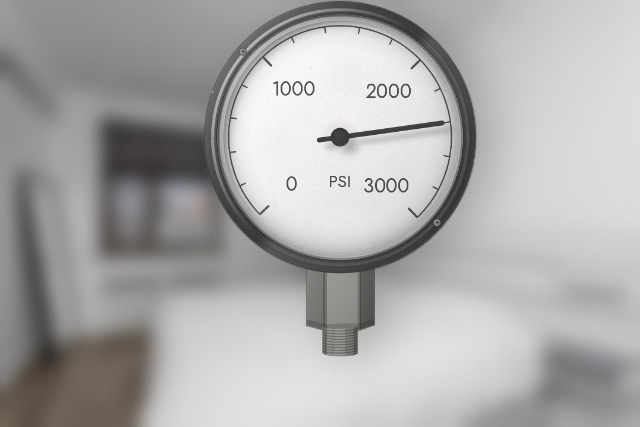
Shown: 2400 psi
